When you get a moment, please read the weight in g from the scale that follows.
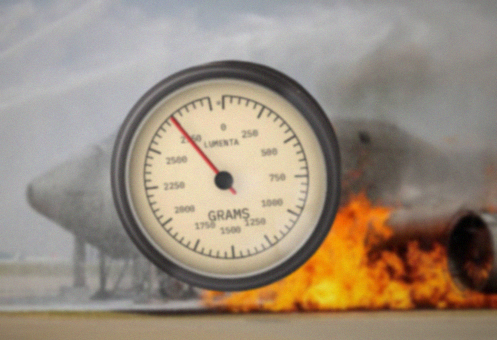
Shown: 2750 g
